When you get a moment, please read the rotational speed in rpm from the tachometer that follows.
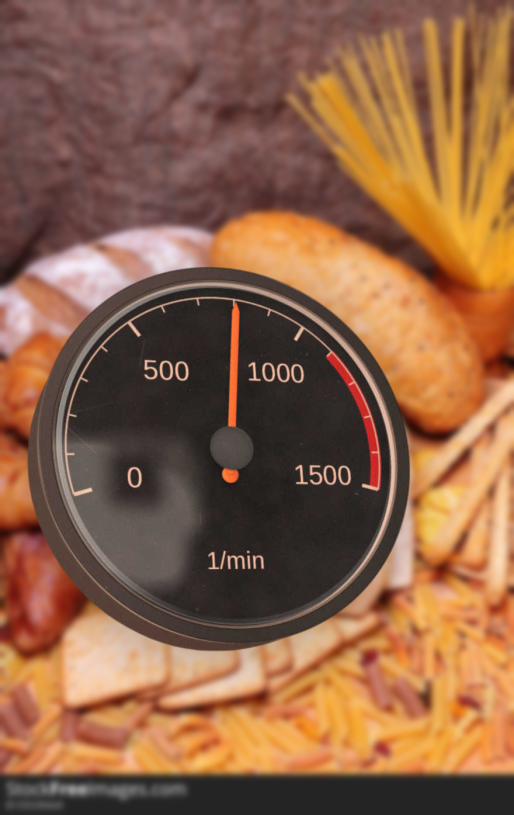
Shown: 800 rpm
